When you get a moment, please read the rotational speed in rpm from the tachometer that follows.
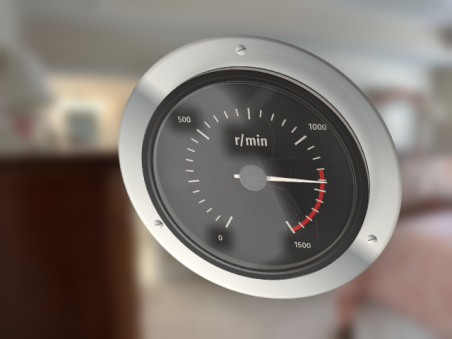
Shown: 1200 rpm
